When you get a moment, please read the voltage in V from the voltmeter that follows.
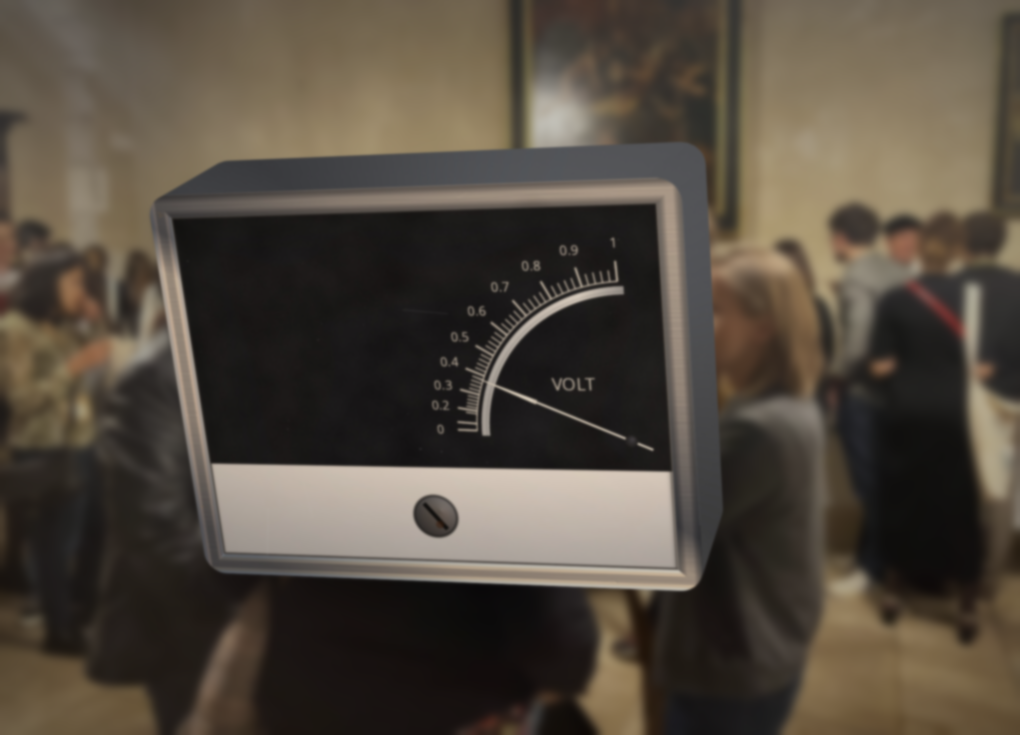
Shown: 0.4 V
